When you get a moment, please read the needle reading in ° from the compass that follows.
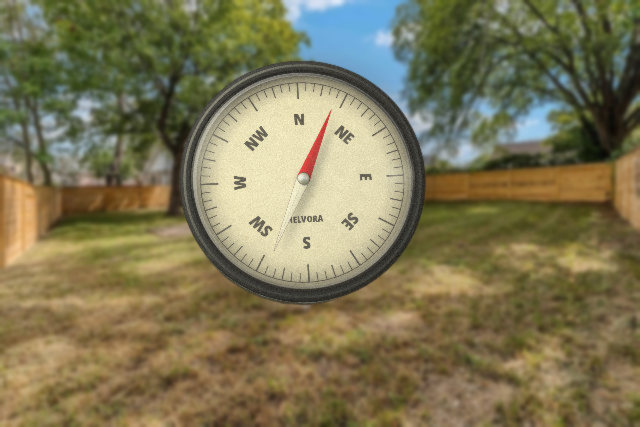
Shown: 25 °
